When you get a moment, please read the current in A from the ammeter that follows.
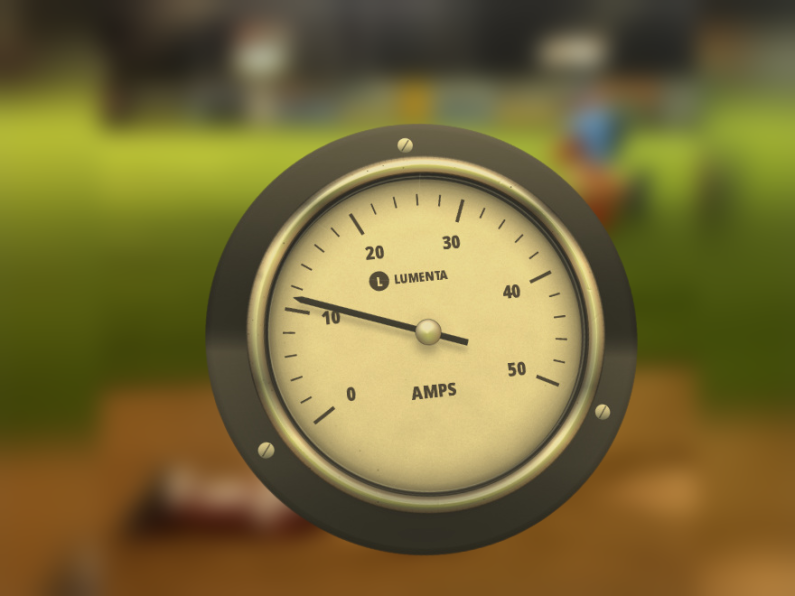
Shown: 11 A
